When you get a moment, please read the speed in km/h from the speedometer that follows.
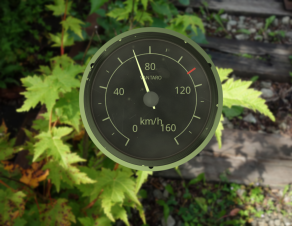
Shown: 70 km/h
